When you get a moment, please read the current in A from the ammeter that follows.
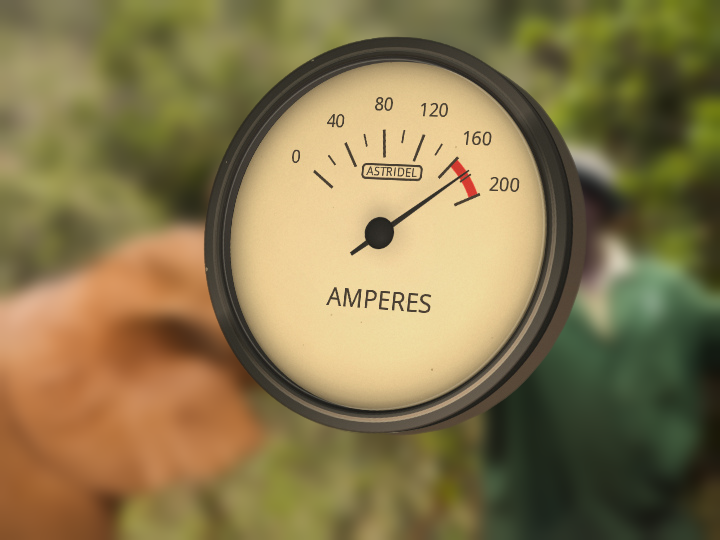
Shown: 180 A
